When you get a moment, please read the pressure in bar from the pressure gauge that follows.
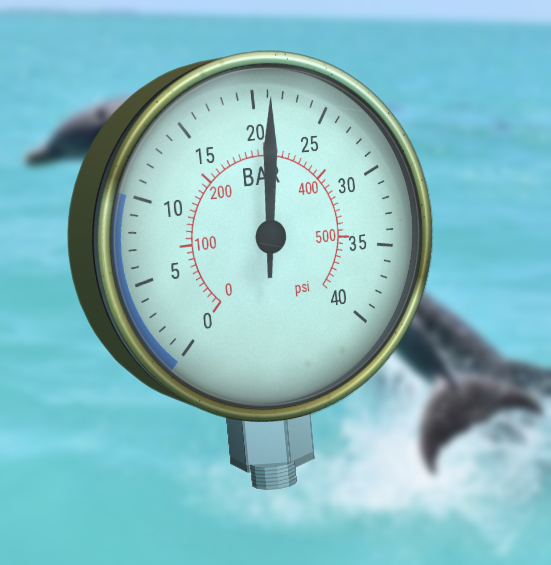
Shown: 21 bar
